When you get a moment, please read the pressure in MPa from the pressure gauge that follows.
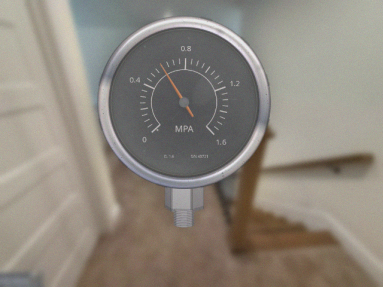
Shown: 0.6 MPa
